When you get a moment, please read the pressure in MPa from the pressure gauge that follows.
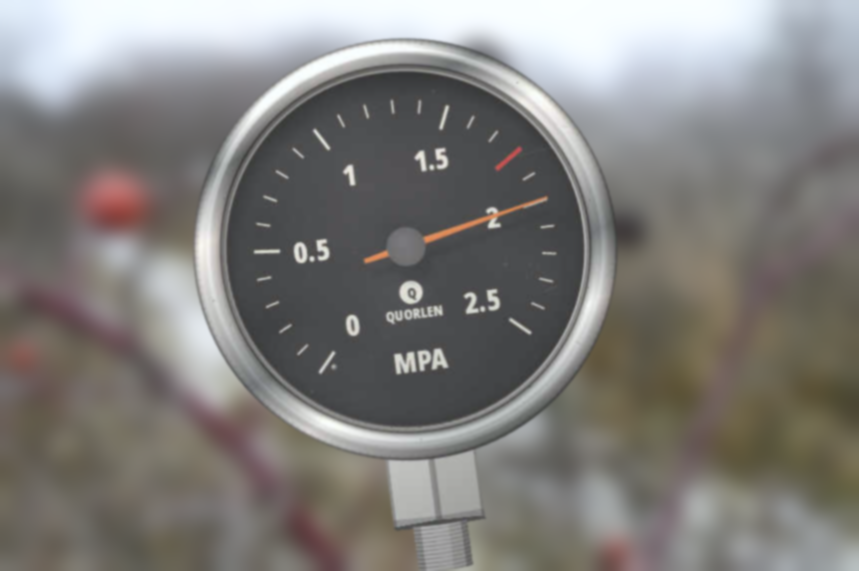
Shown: 2 MPa
